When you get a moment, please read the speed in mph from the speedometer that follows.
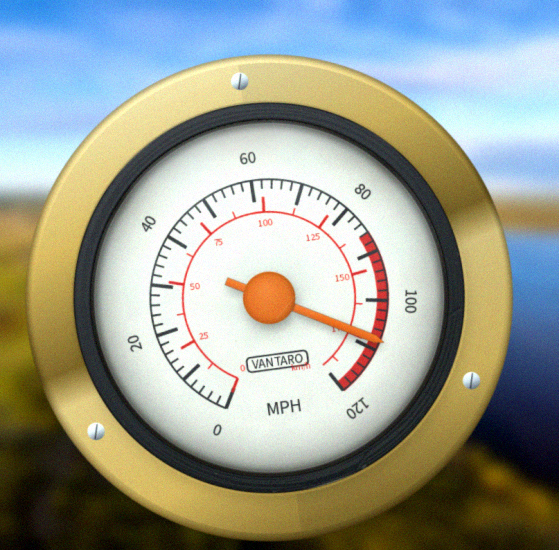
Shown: 108 mph
